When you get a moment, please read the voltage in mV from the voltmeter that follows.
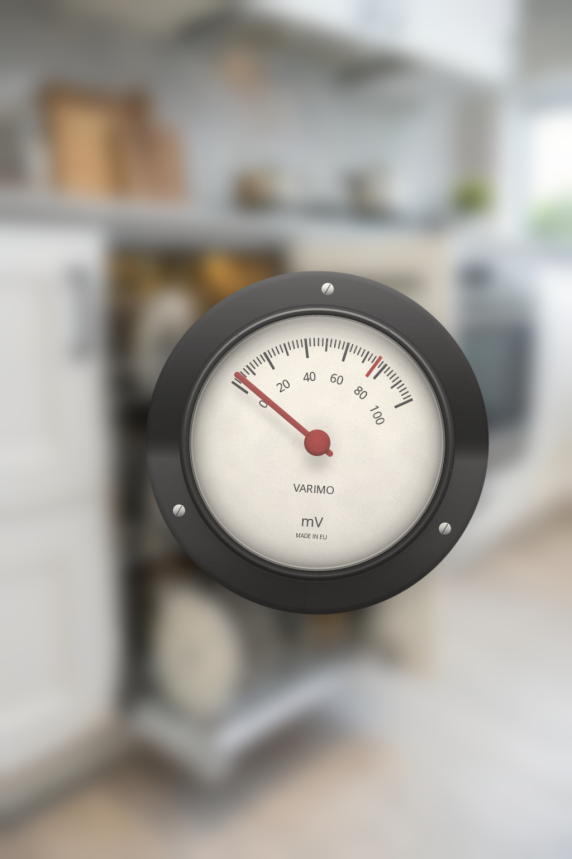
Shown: 4 mV
